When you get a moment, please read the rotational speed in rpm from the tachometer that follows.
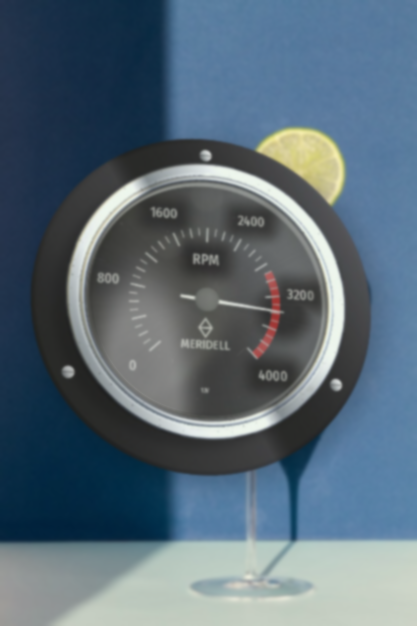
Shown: 3400 rpm
